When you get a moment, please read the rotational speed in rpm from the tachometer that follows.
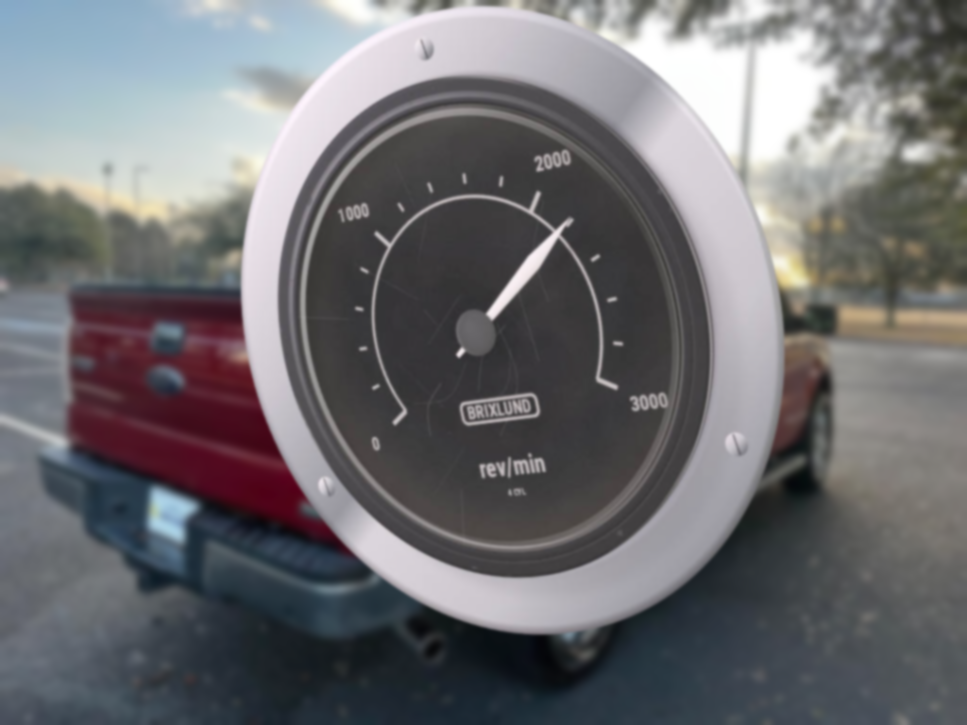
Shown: 2200 rpm
